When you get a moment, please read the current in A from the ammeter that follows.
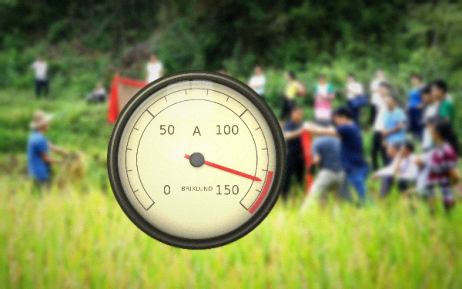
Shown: 135 A
